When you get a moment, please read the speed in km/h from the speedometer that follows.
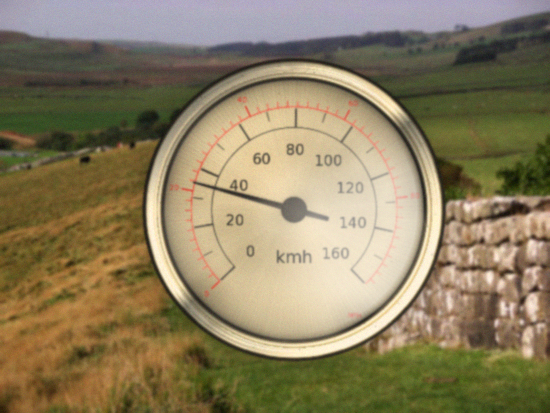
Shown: 35 km/h
